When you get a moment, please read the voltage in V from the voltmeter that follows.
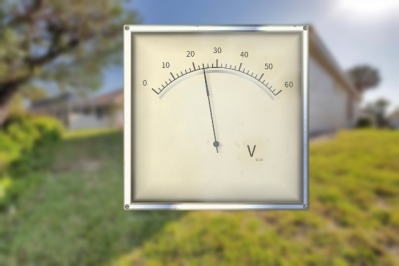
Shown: 24 V
